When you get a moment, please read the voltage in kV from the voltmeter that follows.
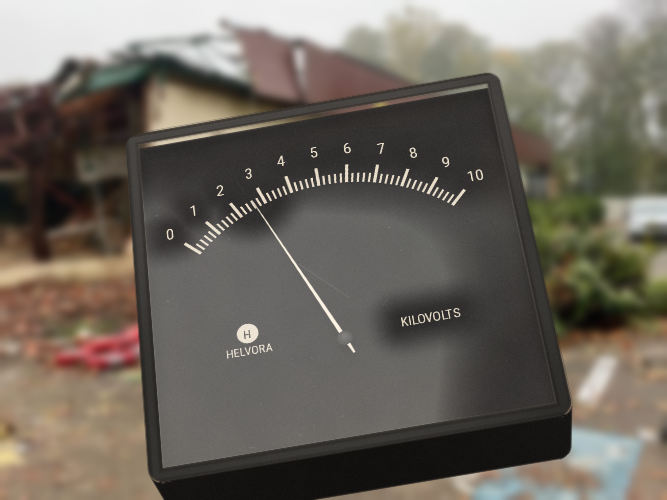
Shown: 2.6 kV
